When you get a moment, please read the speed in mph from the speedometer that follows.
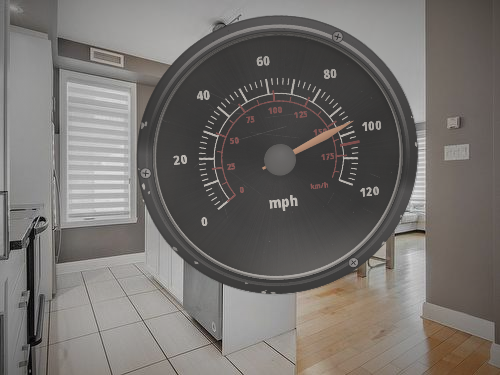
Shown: 96 mph
